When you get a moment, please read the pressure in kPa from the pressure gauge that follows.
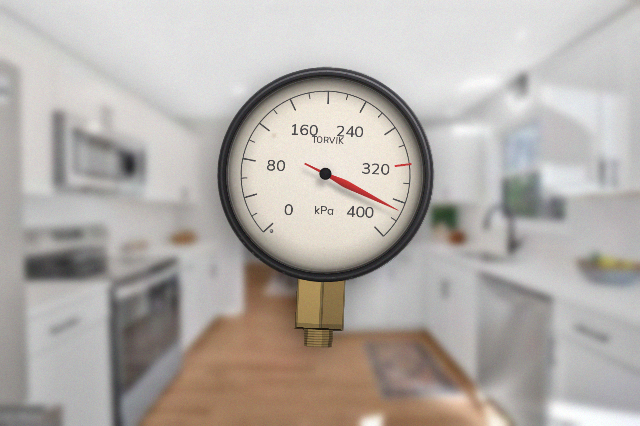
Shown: 370 kPa
